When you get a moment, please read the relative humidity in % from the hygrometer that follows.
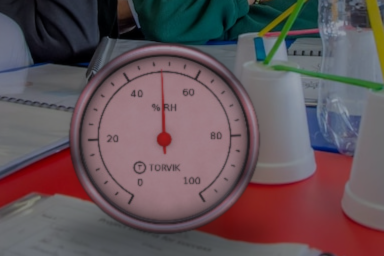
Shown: 50 %
